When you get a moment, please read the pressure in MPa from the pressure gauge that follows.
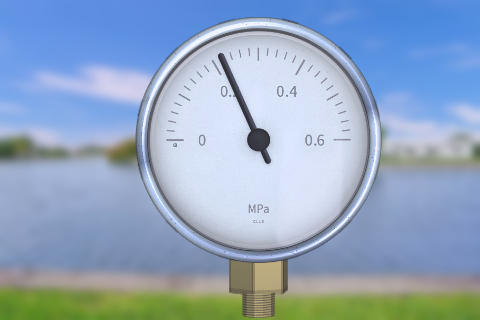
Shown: 0.22 MPa
